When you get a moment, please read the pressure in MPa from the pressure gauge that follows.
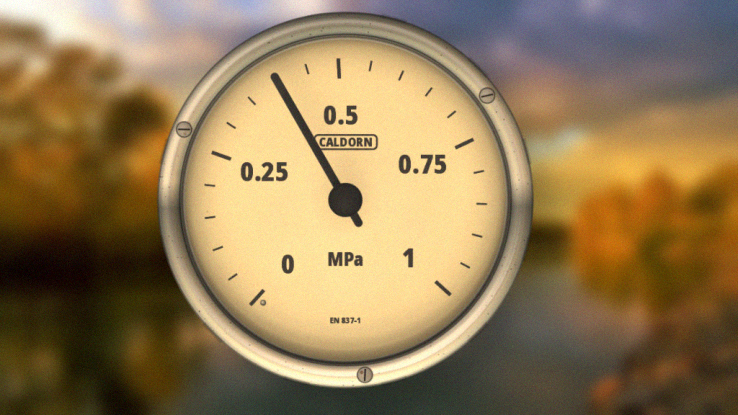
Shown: 0.4 MPa
